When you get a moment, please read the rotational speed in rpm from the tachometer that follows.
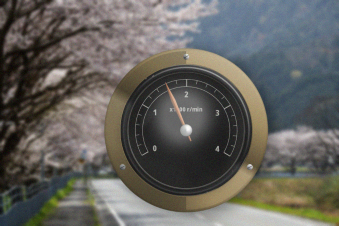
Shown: 1600 rpm
